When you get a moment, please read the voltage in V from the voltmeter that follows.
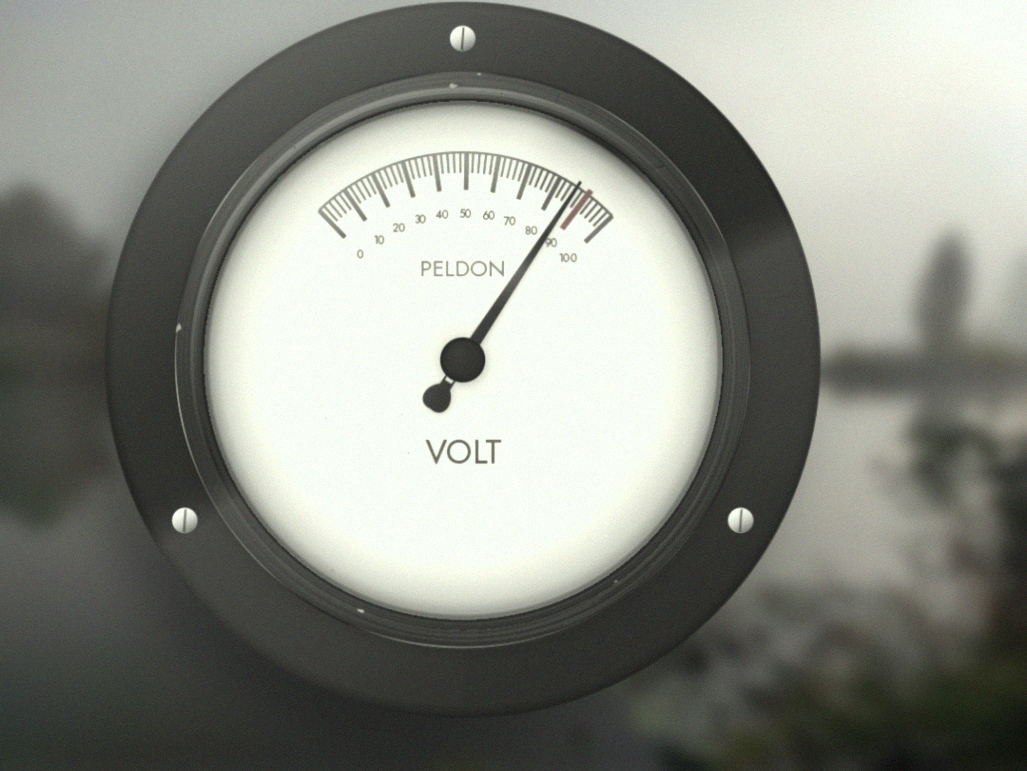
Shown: 86 V
